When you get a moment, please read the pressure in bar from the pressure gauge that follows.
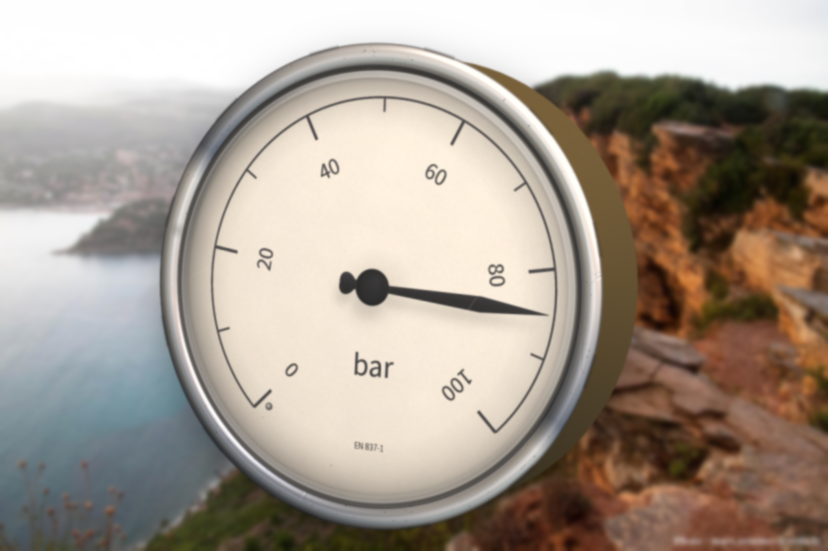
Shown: 85 bar
